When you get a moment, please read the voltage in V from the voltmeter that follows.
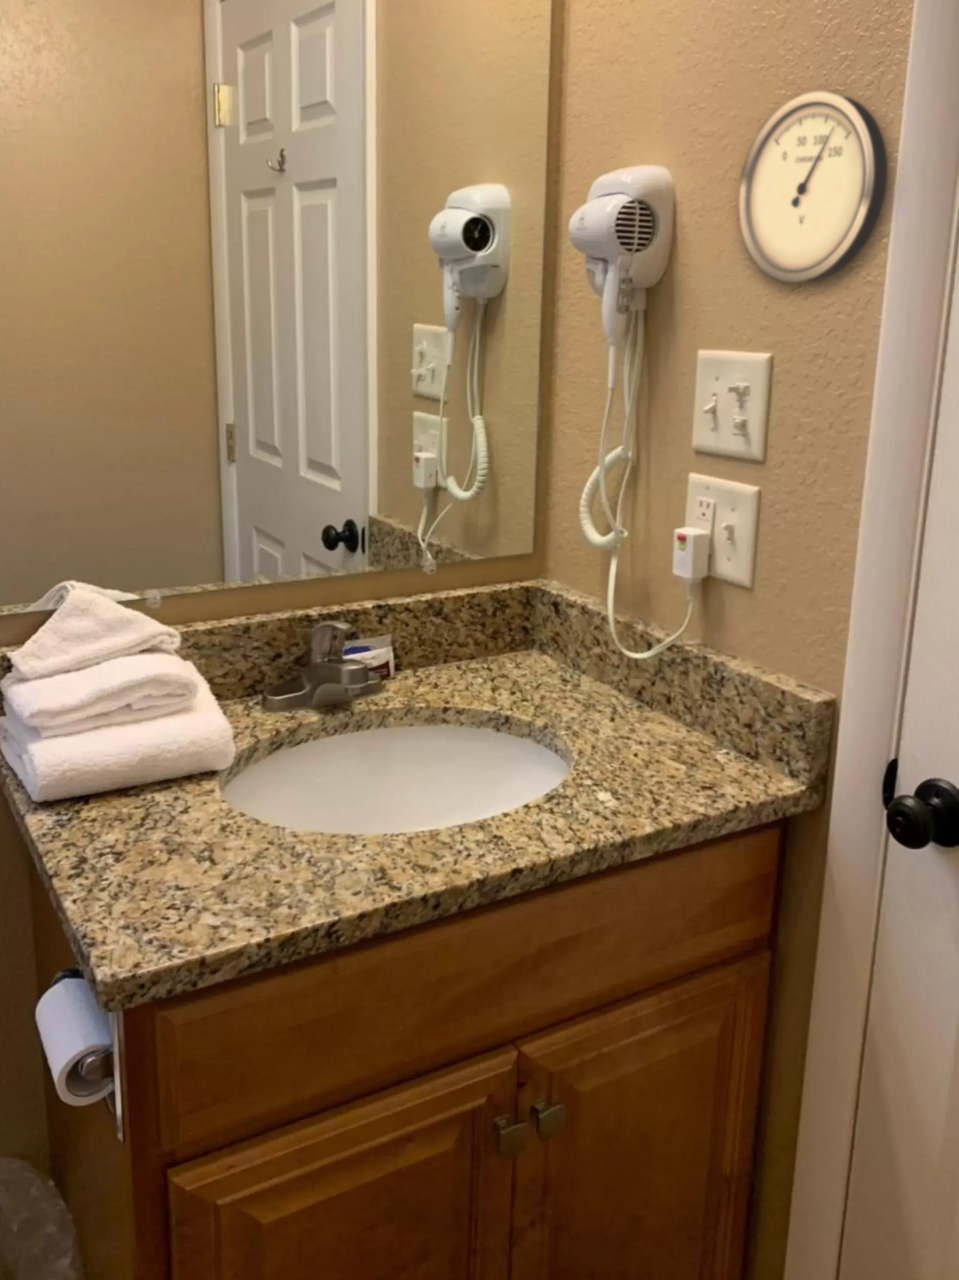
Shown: 125 V
